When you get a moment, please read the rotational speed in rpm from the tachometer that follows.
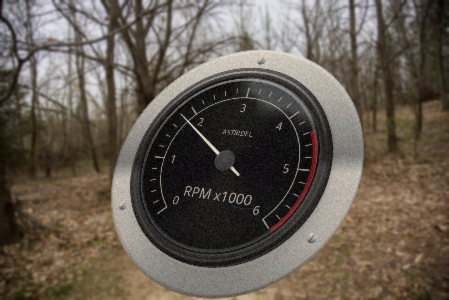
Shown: 1800 rpm
